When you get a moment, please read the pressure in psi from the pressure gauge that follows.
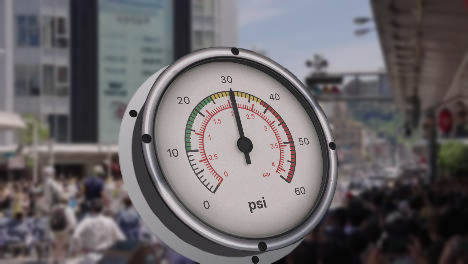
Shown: 30 psi
